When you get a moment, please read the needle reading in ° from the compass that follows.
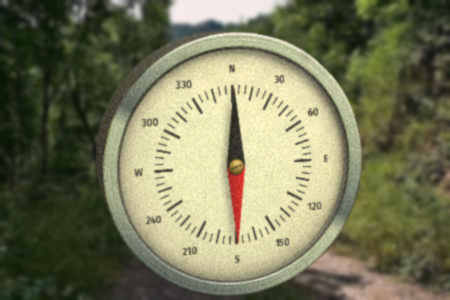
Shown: 180 °
